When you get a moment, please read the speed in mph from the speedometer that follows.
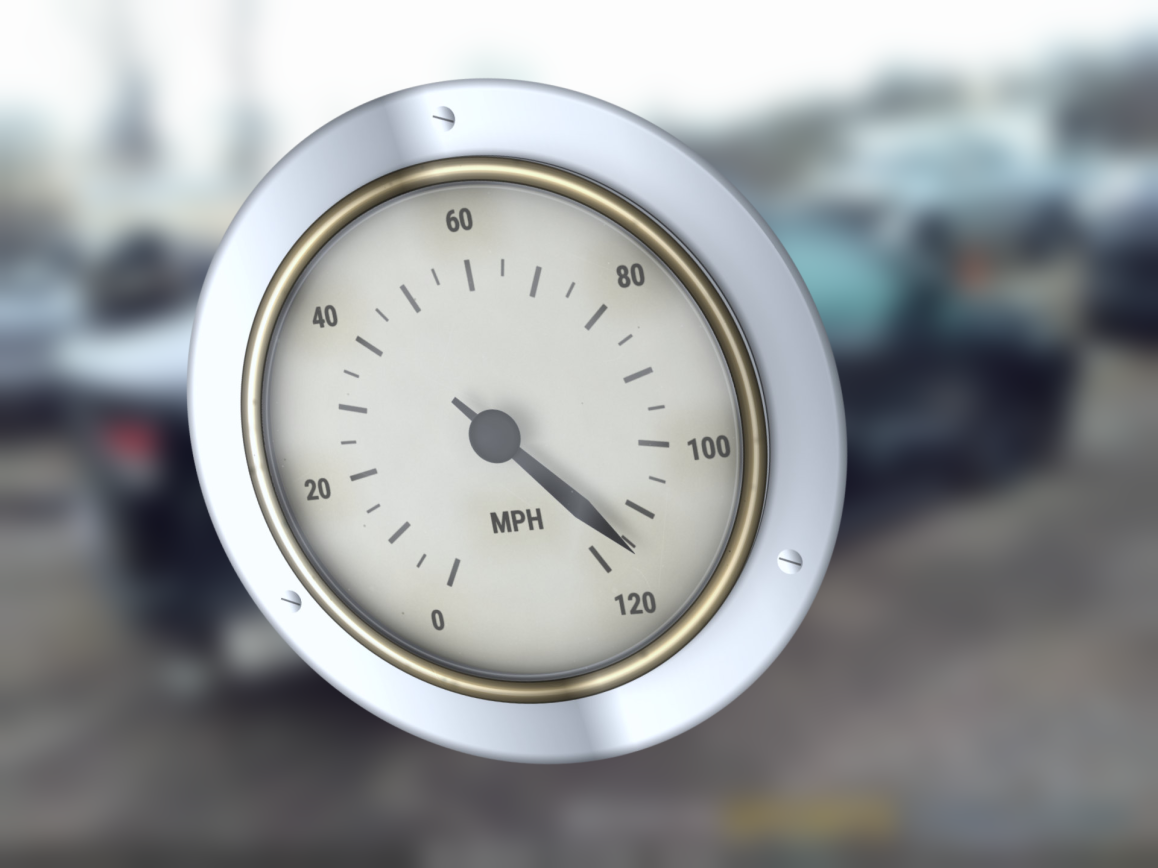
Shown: 115 mph
